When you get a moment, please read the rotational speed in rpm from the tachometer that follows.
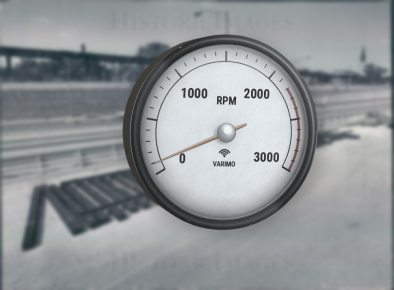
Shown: 100 rpm
